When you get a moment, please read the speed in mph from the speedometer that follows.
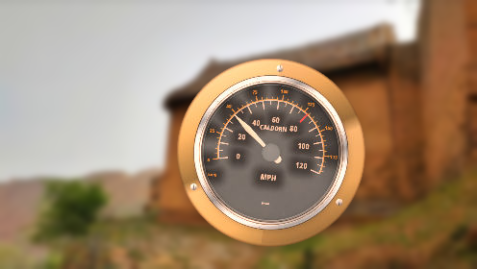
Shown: 30 mph
